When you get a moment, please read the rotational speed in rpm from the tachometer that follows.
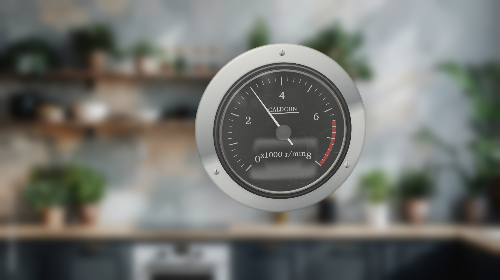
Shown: 3000 rpm
